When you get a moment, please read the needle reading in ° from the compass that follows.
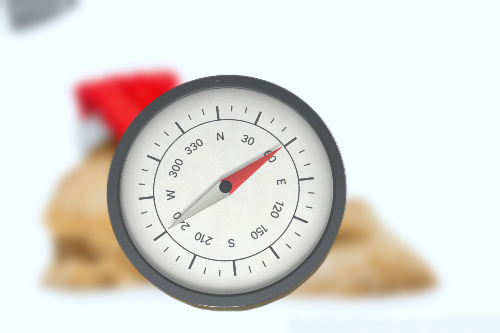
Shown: 60 °
